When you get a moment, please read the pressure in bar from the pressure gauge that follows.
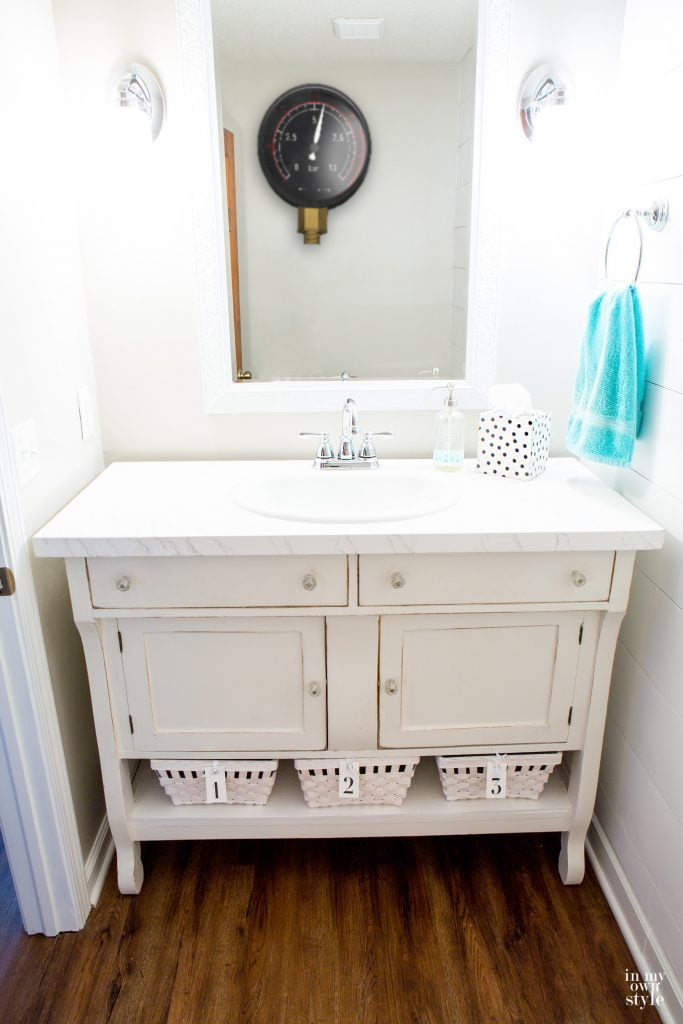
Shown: 5.5 bar
